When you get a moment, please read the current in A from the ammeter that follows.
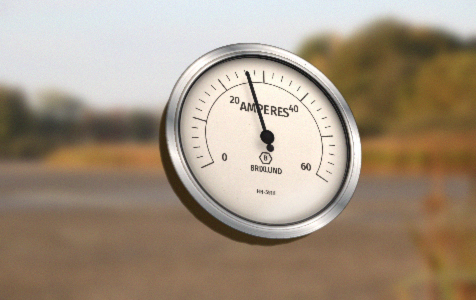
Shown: 26 A
